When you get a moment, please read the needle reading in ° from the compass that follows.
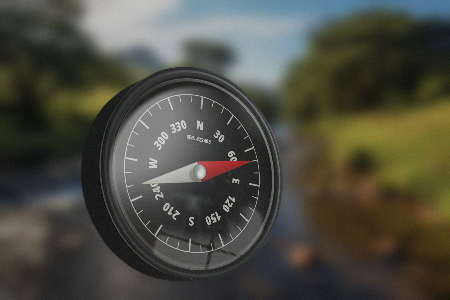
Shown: 70 °
